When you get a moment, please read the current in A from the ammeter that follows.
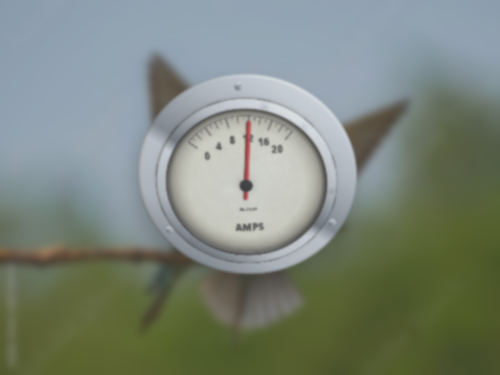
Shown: 12 A
